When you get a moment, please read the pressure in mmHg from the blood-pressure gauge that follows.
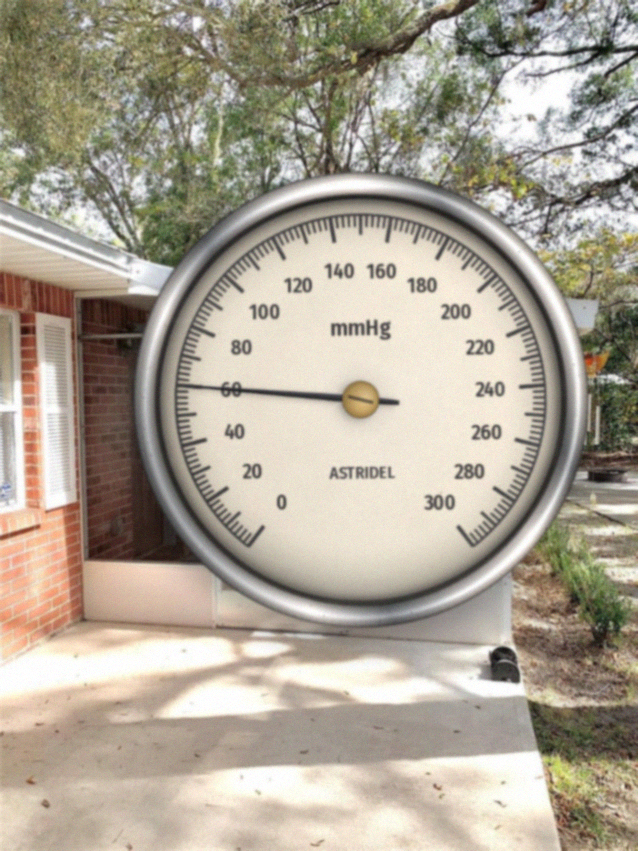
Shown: 60 mmHg
